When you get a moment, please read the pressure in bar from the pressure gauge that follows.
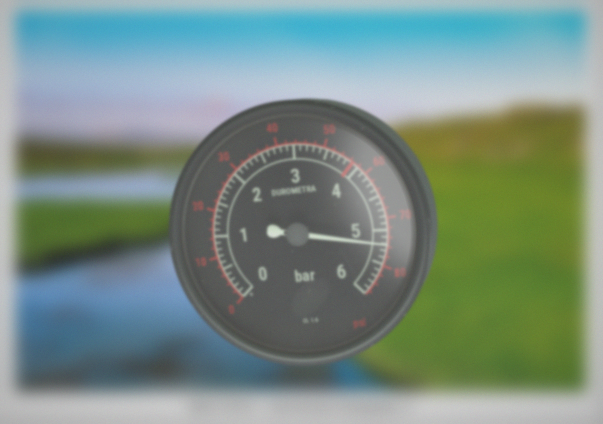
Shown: 5.2 bar
